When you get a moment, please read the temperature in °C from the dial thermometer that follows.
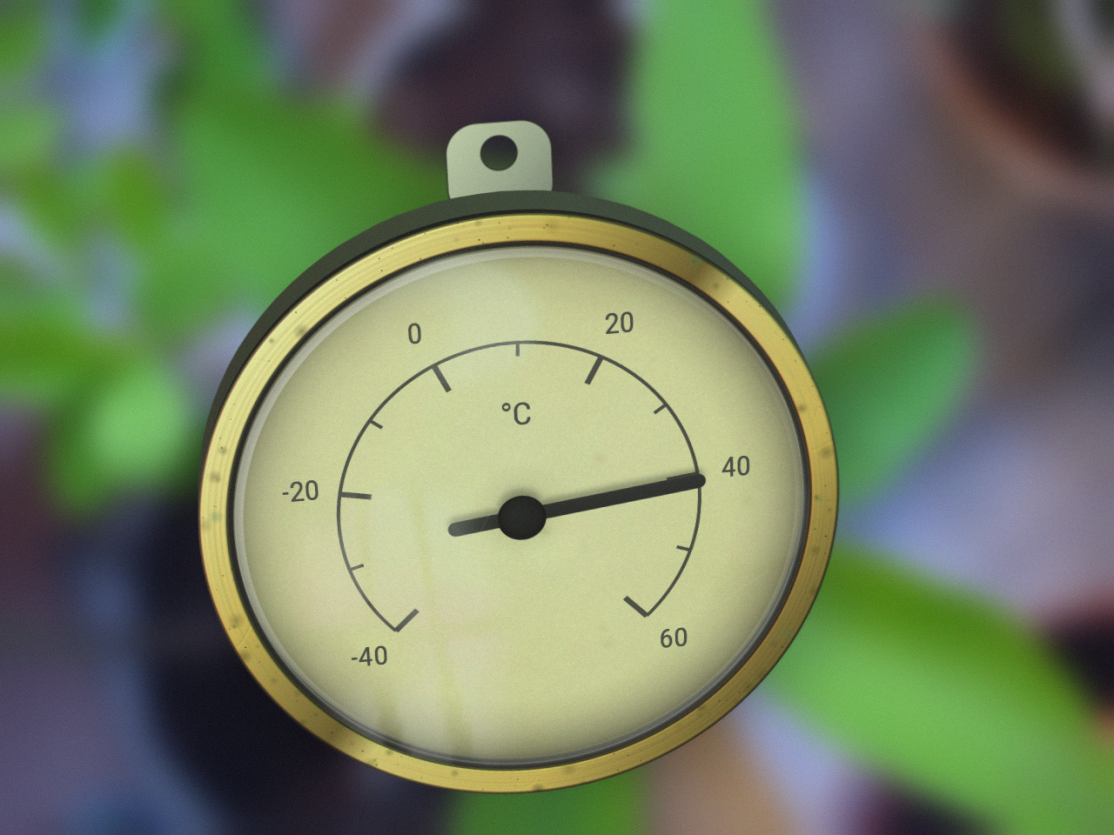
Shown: 40 °C
